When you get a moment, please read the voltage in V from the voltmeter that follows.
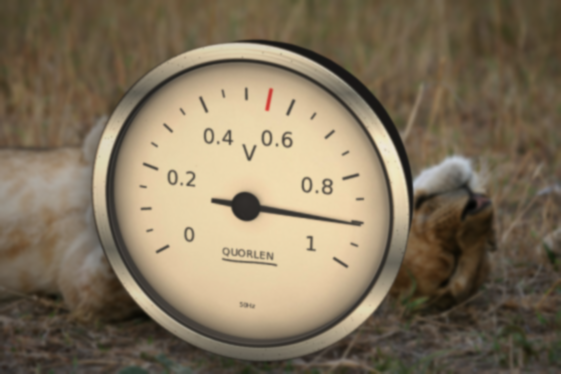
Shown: 0.9 V
